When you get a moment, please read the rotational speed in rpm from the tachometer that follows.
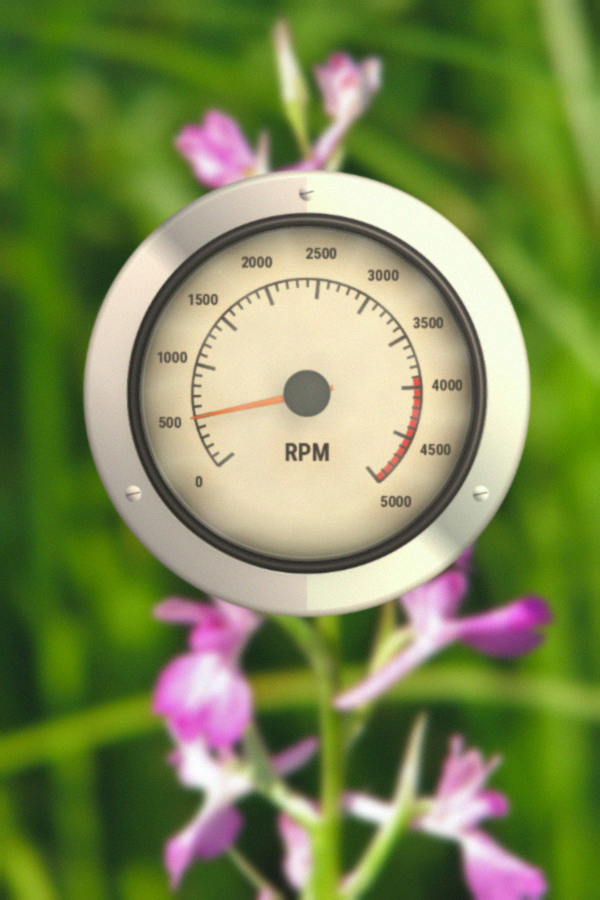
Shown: 500 rpm
